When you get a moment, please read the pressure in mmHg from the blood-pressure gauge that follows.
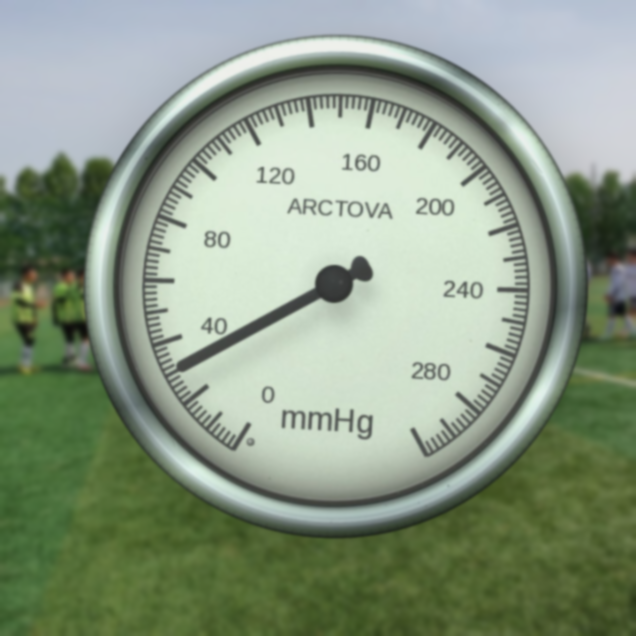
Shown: 30 mmHg
